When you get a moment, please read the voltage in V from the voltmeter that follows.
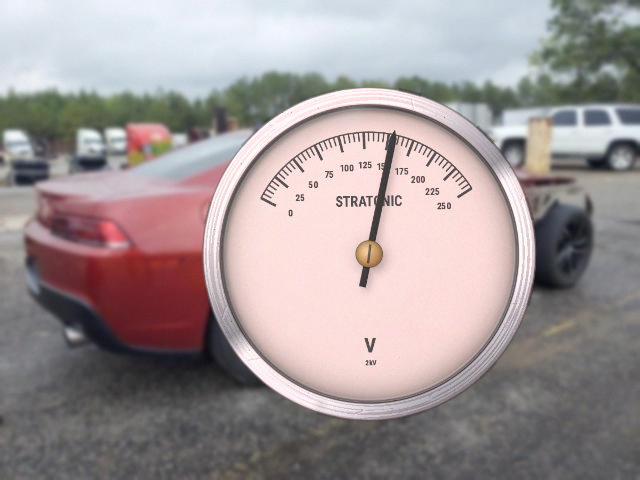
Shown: 155 V
